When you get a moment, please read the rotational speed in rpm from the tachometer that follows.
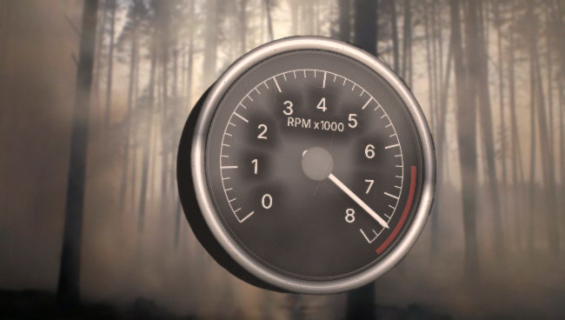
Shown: 7600 rpm
